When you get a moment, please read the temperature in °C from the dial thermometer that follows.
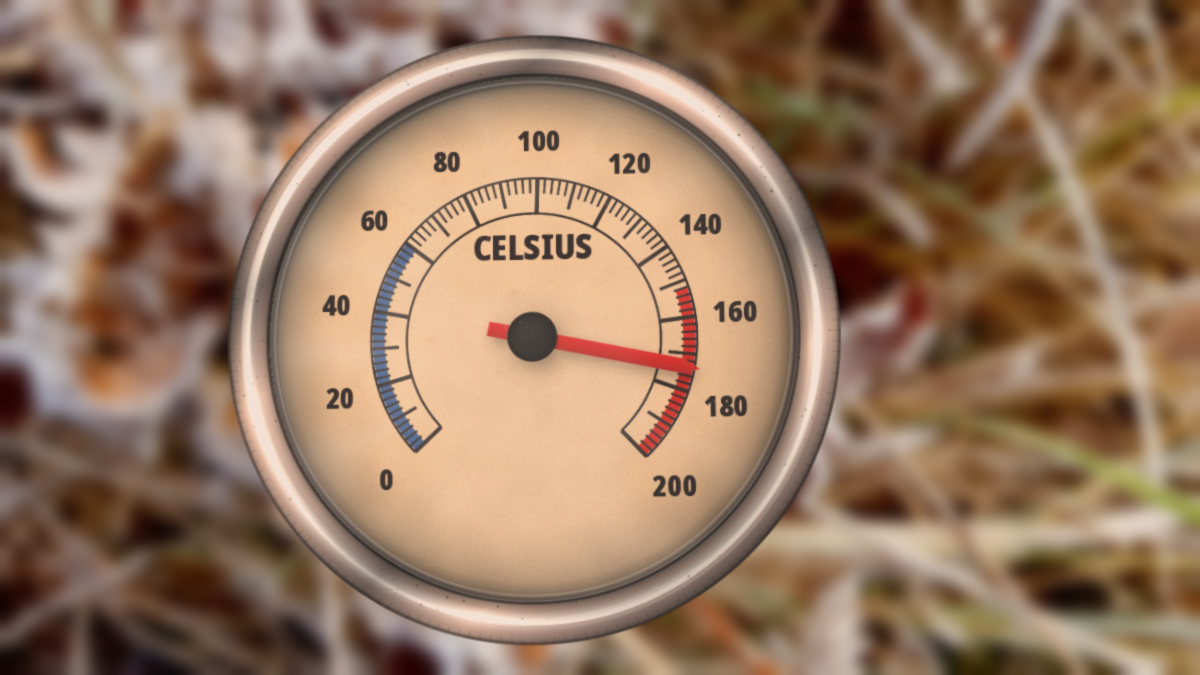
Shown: 174 °C
